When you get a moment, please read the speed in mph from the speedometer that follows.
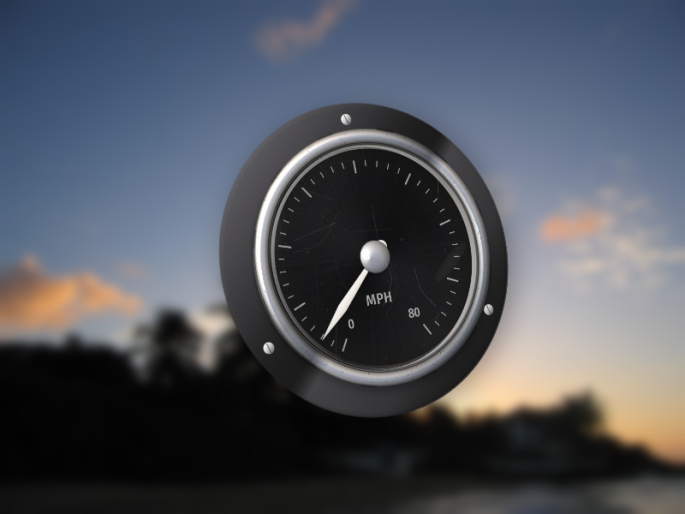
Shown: 4 mph
